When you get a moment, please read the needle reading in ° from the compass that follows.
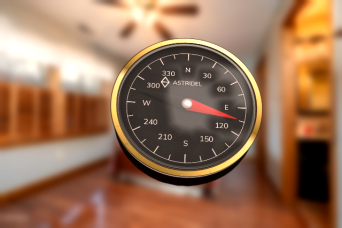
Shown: 105 °
